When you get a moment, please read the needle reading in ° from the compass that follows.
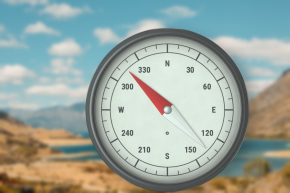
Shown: 315 °
